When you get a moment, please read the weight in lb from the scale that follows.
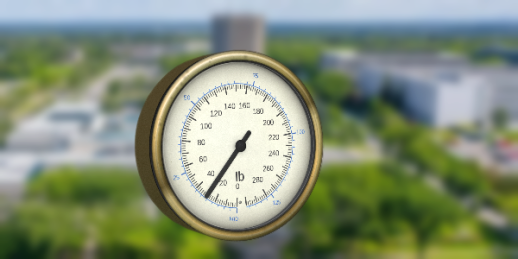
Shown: 30 lb
